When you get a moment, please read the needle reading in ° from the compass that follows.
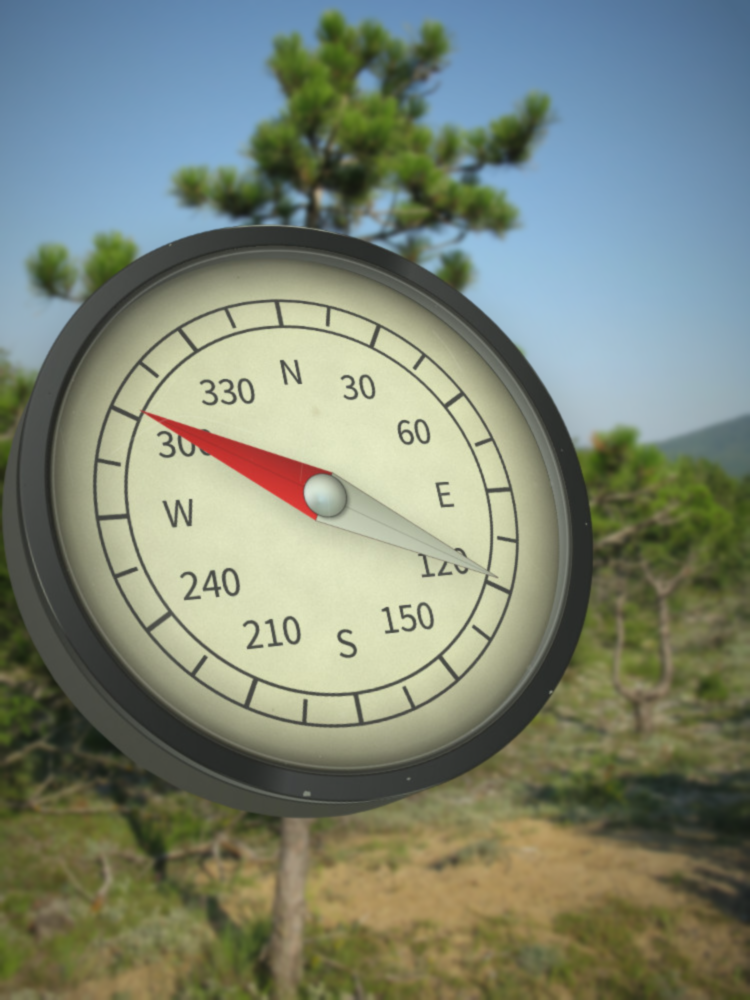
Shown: 300 °
